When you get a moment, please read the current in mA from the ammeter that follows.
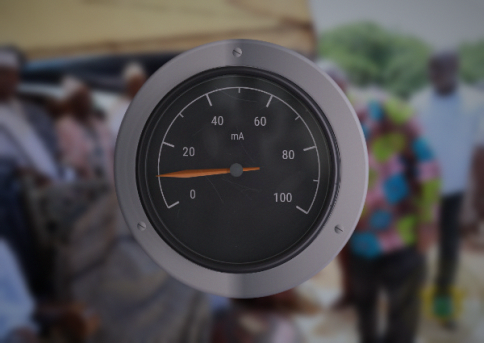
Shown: 10 mA
